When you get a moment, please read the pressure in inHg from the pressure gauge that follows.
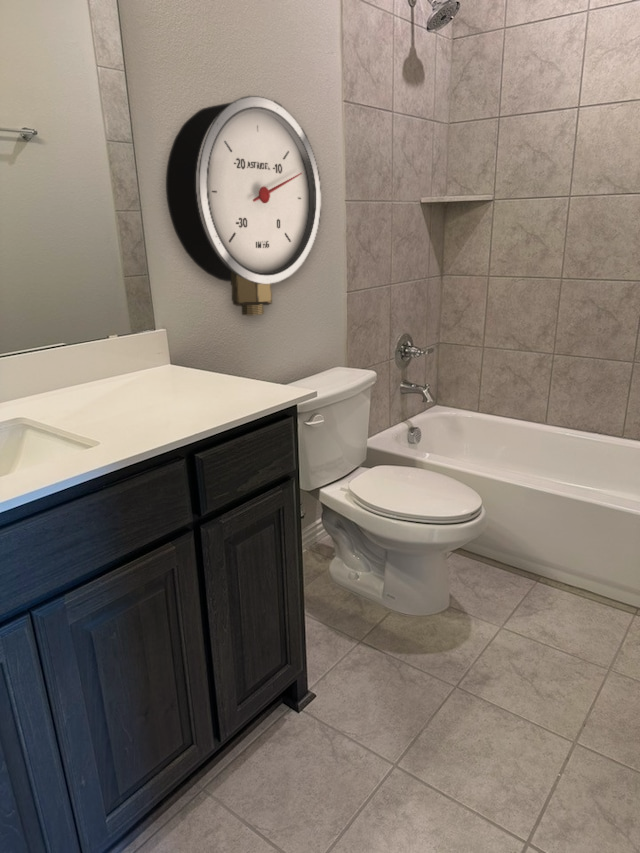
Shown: -7.5 inHg
